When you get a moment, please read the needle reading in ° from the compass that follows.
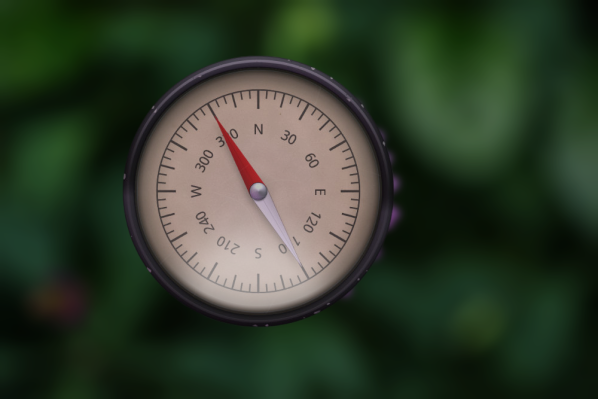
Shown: 330 °
